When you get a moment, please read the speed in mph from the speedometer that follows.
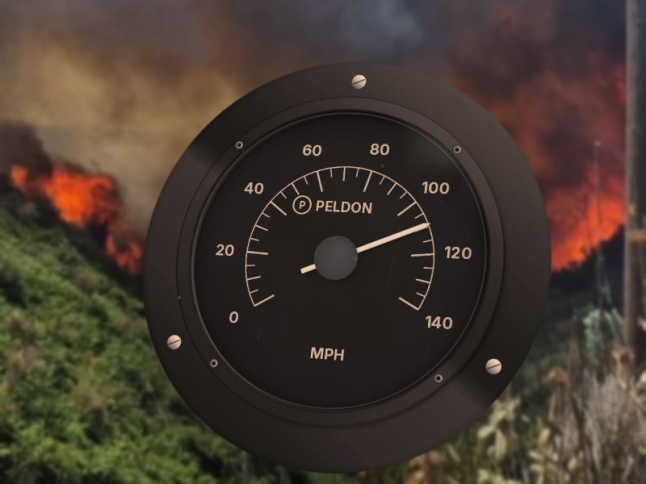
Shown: 110 mph
